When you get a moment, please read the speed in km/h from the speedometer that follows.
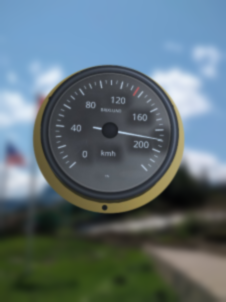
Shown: 190 km/h
